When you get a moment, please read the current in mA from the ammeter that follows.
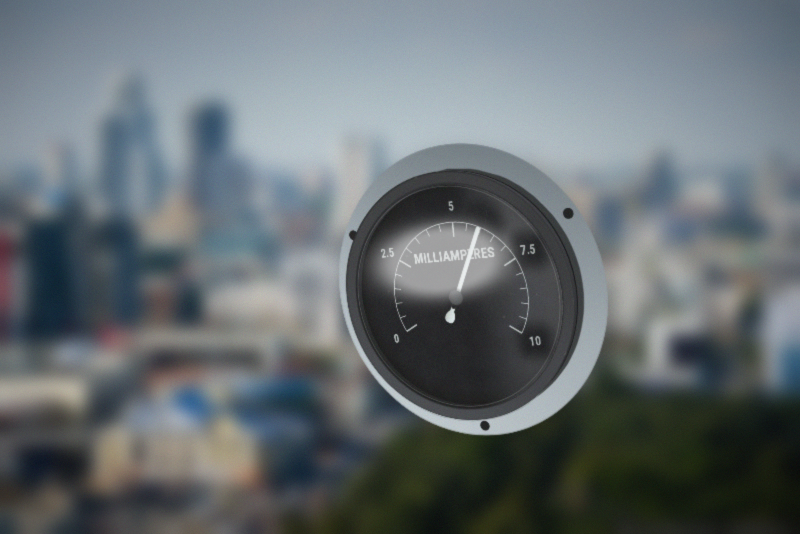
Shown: 6 mA
